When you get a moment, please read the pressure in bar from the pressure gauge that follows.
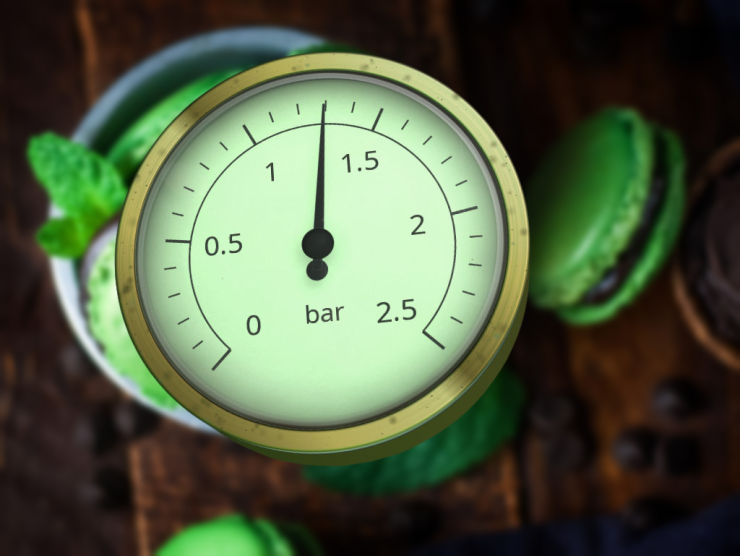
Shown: 1.3 bar
